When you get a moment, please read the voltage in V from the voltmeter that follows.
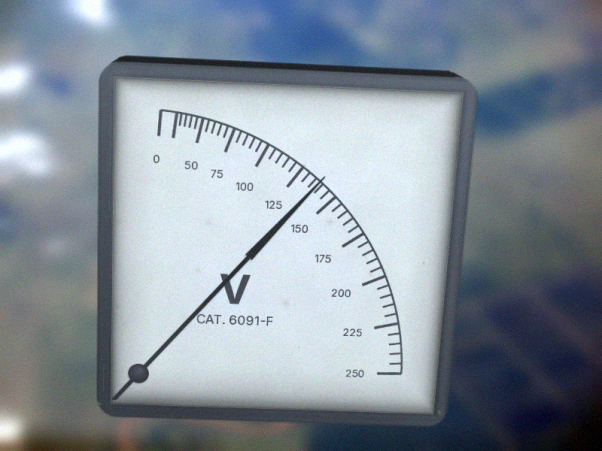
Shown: 137.5 V
